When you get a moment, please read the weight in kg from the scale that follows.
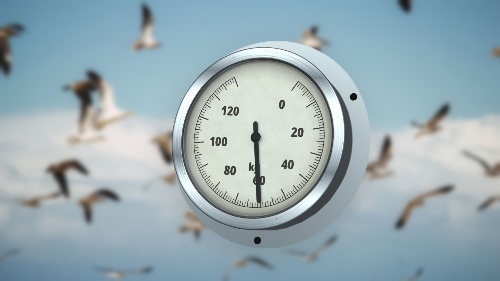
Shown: 60 kg
